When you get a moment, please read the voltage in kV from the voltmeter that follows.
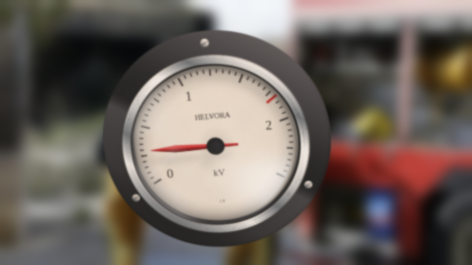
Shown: 0.3 kV
